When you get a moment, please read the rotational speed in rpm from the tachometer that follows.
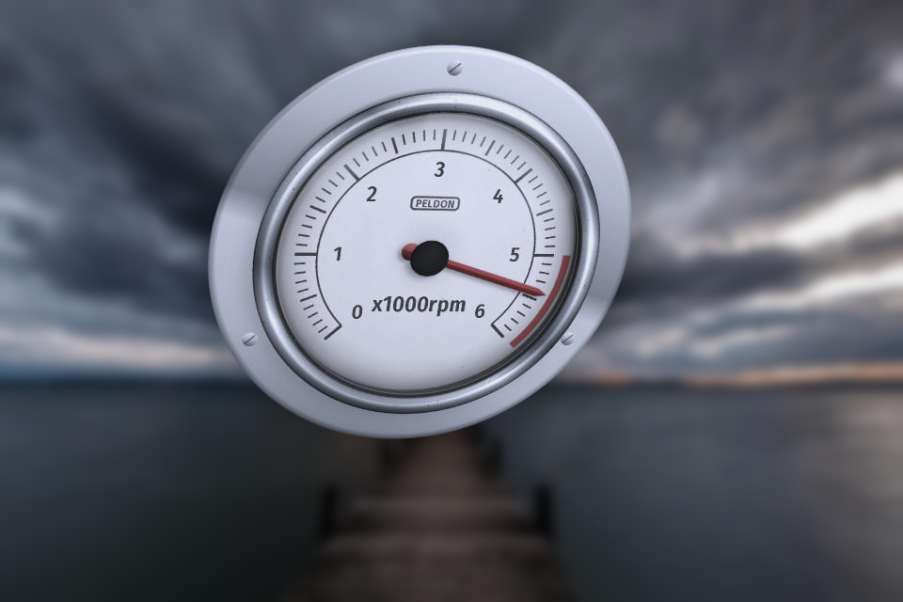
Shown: 5400 rpm
